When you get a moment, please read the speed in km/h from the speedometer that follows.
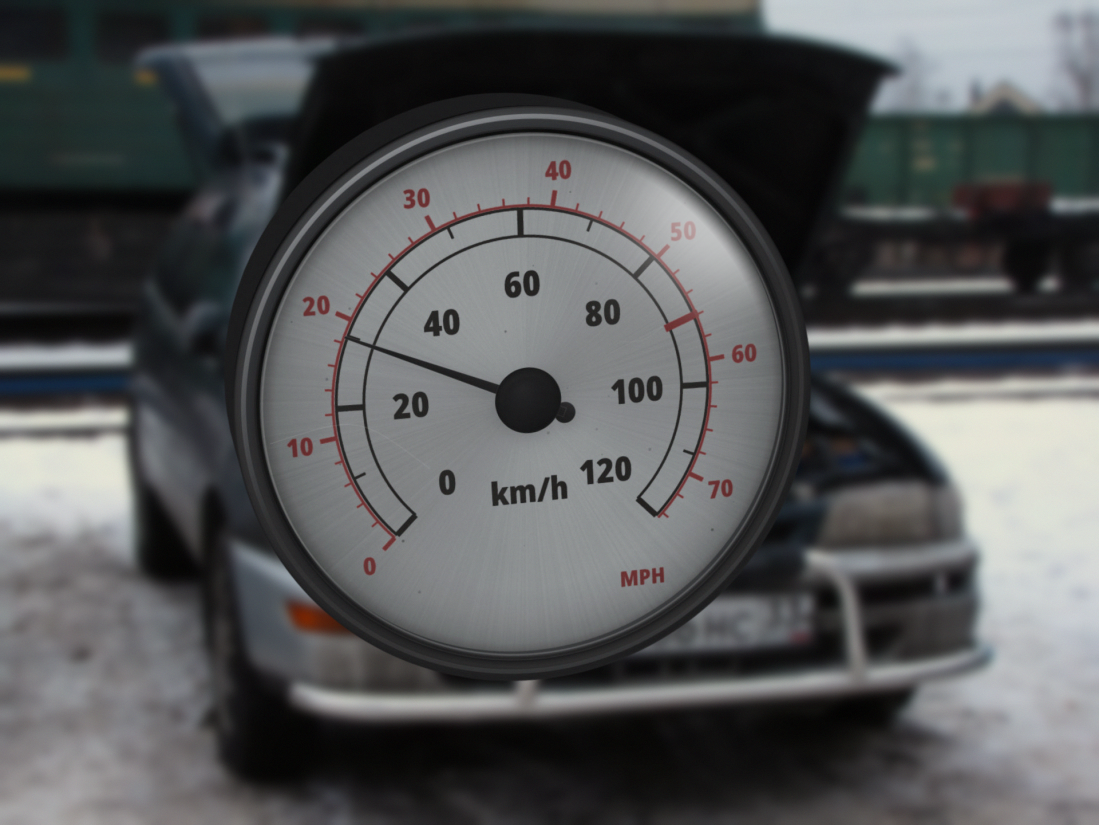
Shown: 30 km/h
